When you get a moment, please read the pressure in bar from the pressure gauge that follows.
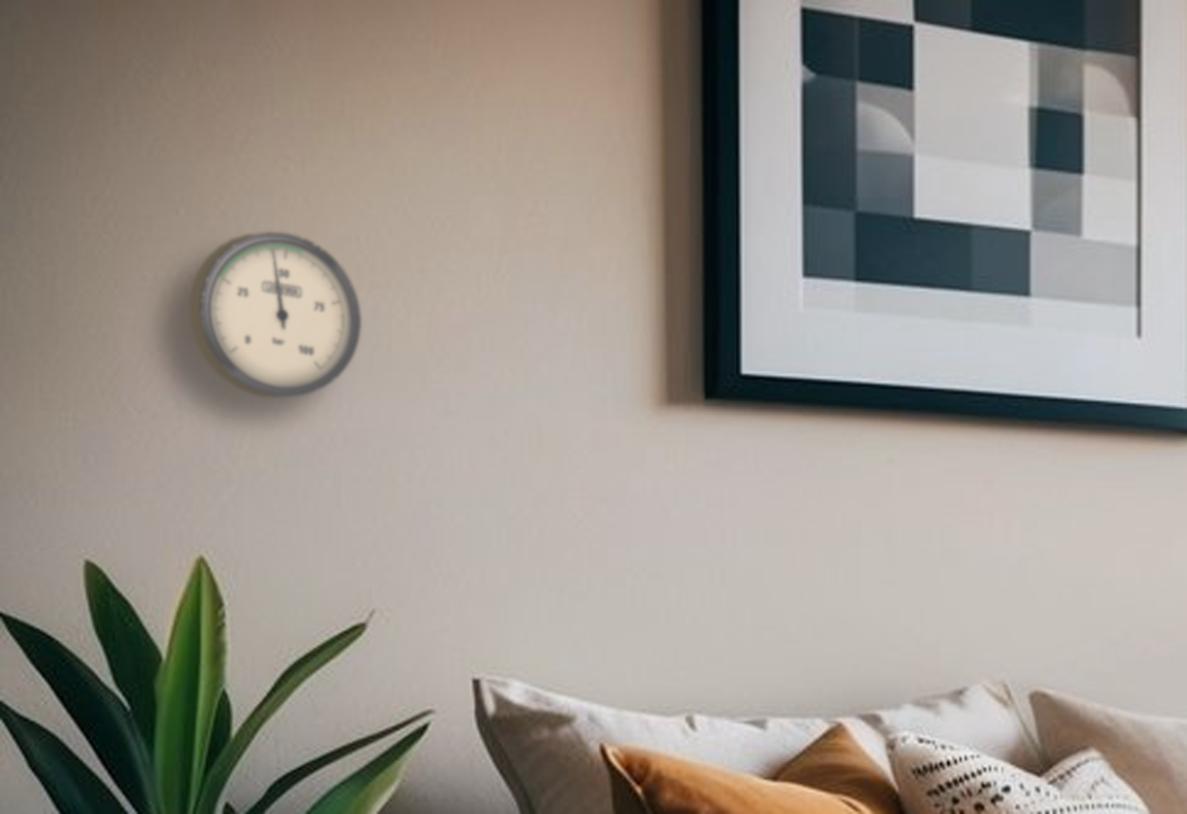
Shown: 45 bar
